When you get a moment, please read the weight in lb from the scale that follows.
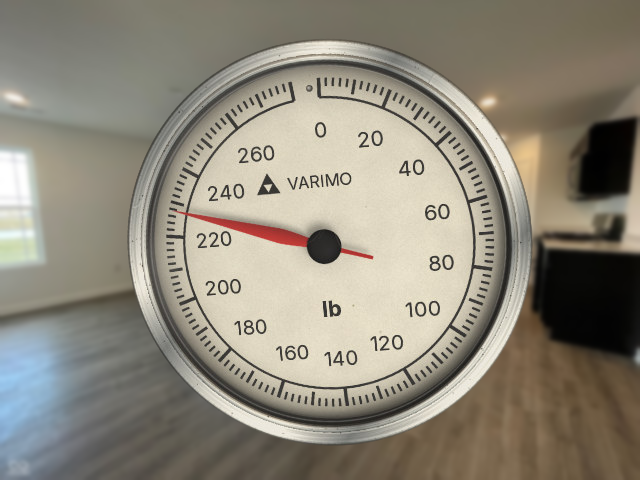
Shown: 228 lb
